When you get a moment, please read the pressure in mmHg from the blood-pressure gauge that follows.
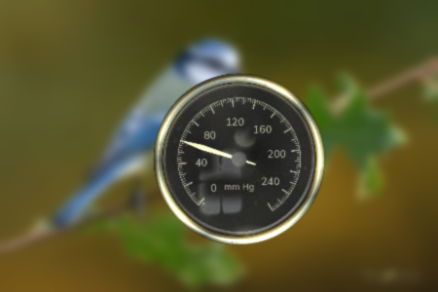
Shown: 60 mmHg
